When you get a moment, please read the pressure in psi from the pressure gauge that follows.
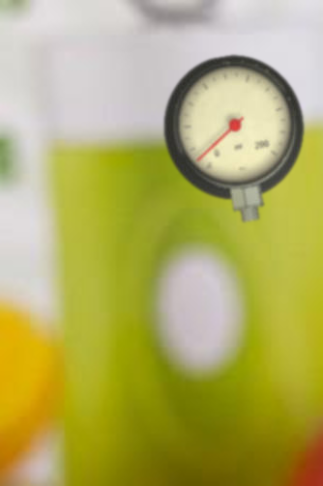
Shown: 10 psi
